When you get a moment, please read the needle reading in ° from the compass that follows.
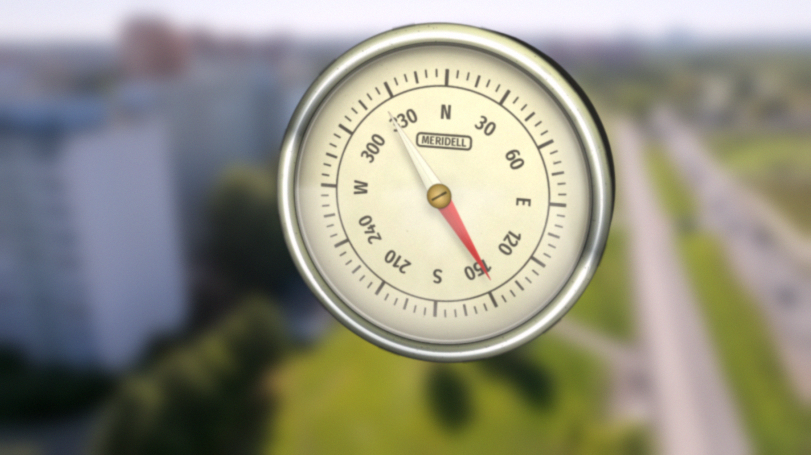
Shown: 145 °
